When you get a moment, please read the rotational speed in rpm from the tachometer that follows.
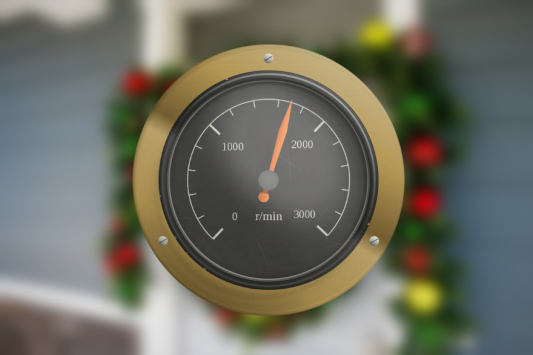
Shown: 1700 rpm
